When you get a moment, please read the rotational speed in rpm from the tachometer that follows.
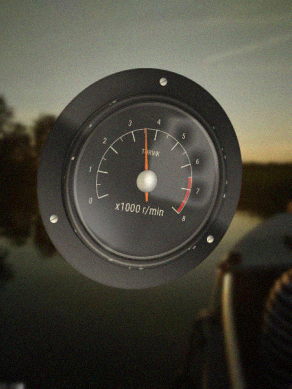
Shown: 3500 rpm
